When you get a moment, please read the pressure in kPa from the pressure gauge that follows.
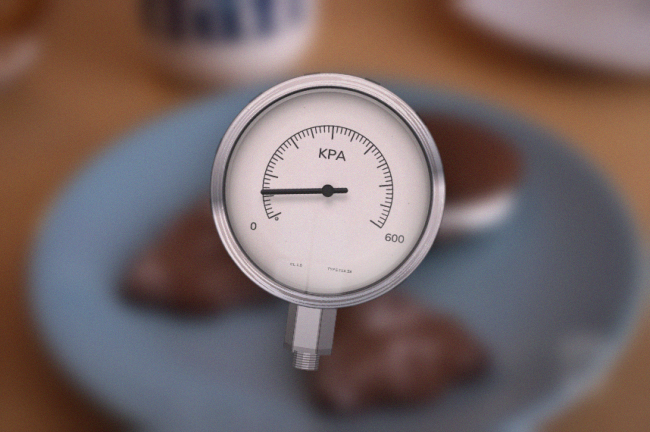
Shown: 60 kPa
